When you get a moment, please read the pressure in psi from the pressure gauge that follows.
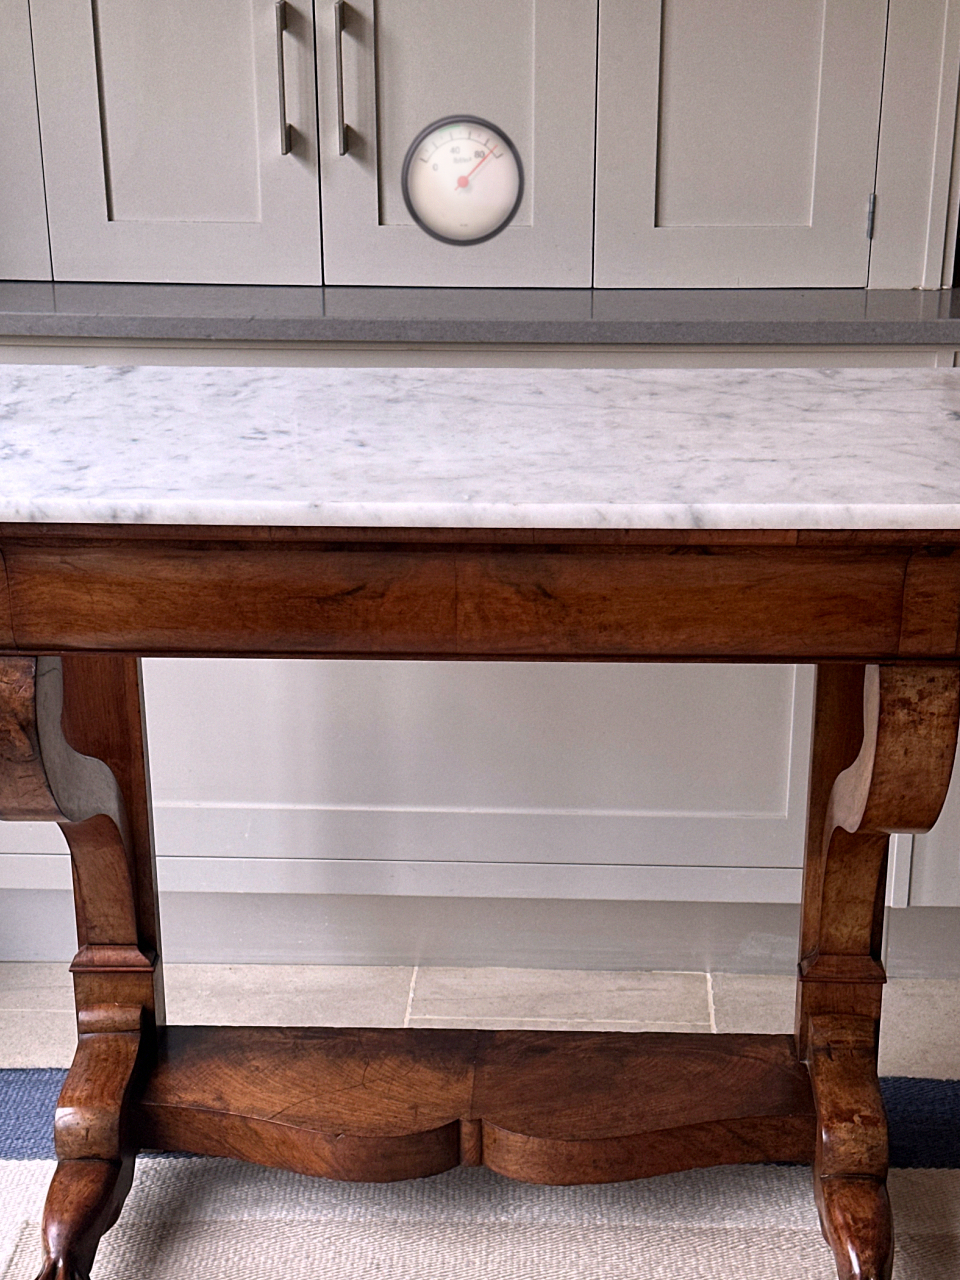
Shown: 90 psi
